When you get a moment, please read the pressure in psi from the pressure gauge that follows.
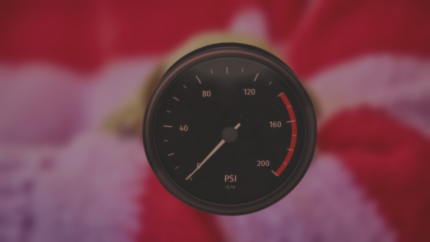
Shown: 0 psi
